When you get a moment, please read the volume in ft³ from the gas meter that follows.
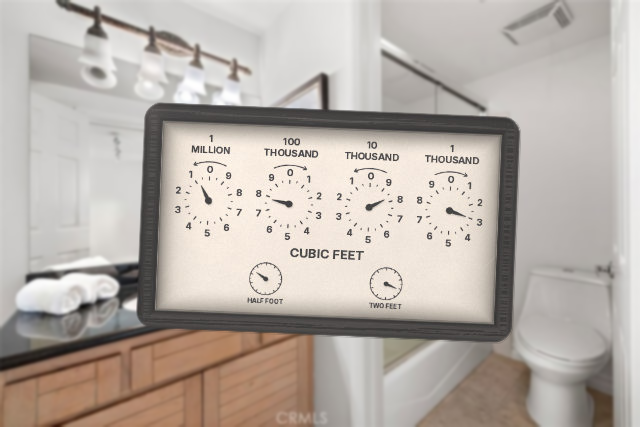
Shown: 78300 ft³
